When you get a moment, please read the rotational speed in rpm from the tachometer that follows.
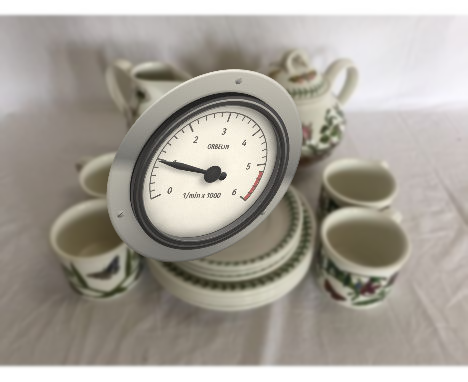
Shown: 1000 rpm
